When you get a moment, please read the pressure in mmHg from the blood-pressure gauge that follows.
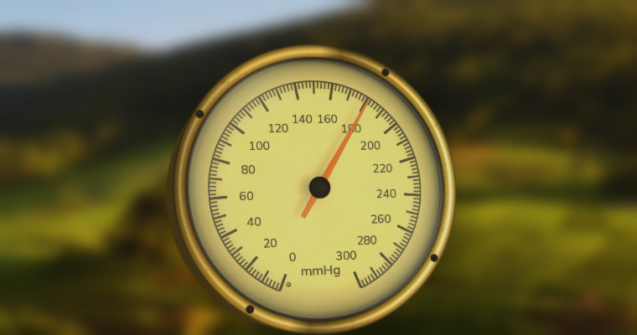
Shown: 180 mmHg
